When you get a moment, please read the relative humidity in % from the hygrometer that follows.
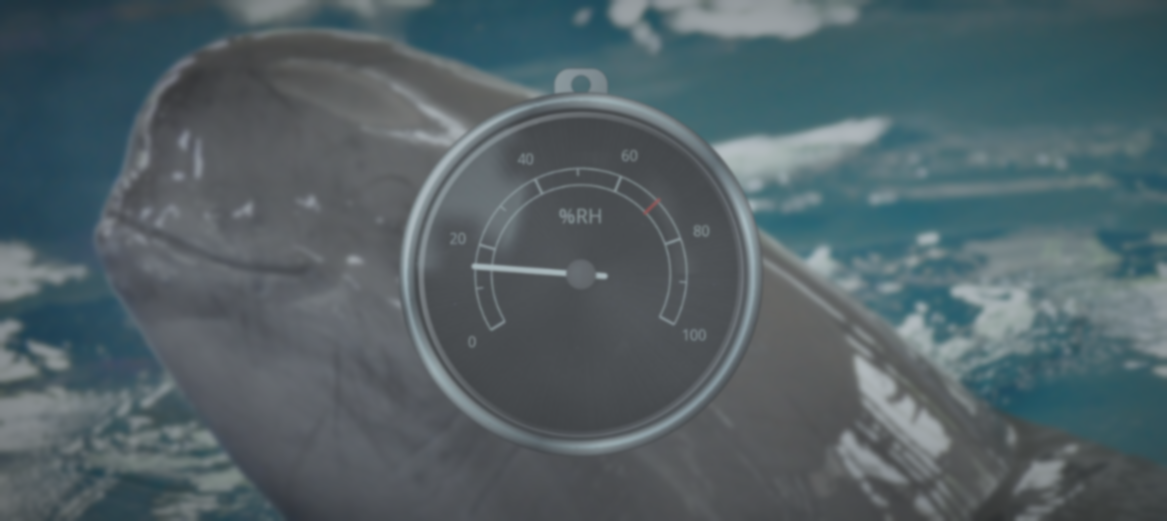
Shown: 15 %
